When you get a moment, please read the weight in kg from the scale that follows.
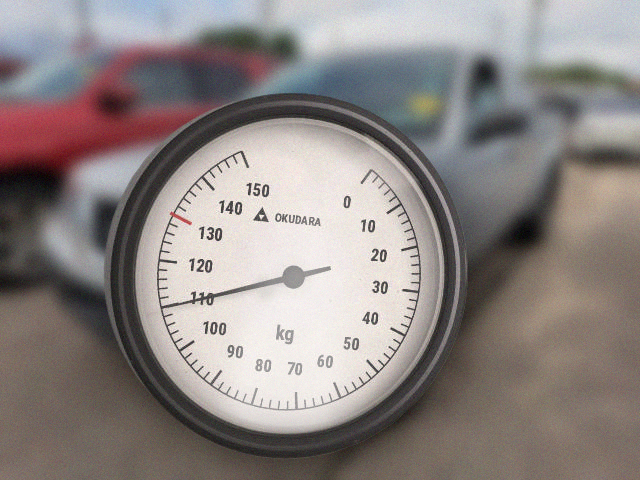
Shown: 110 kg
